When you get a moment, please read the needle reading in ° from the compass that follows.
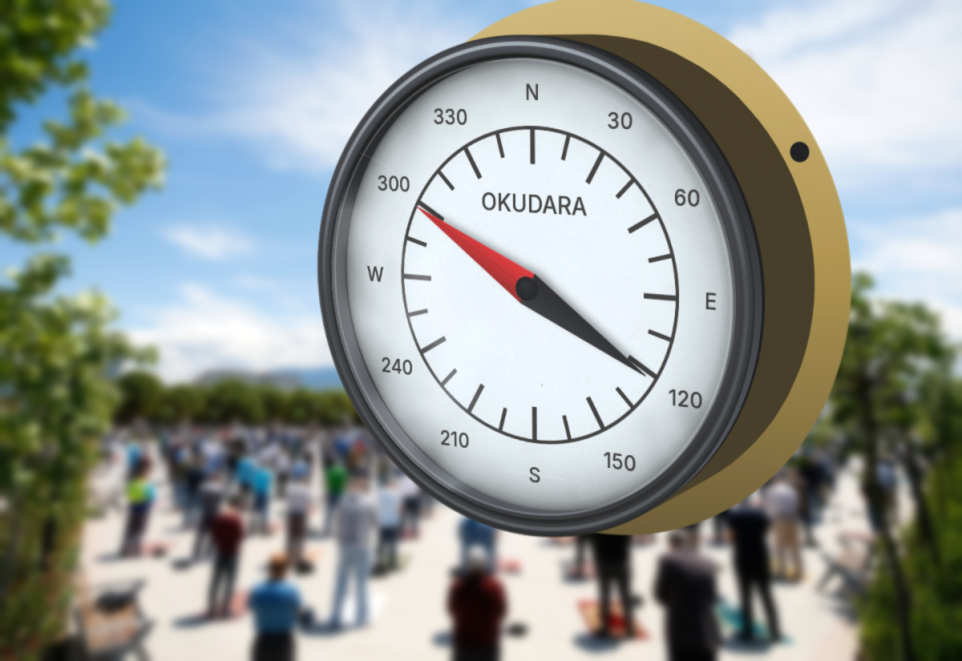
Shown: 300 °
